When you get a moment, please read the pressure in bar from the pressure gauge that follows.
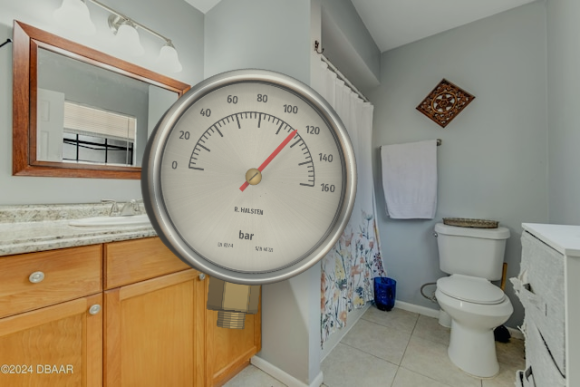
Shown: 112 bar
